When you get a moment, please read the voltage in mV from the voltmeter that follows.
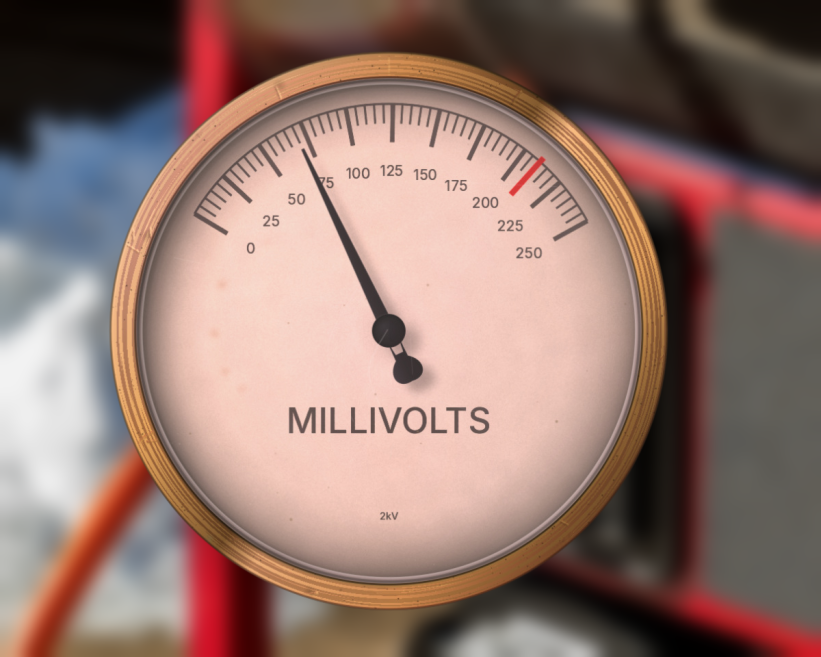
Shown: 70 mV
